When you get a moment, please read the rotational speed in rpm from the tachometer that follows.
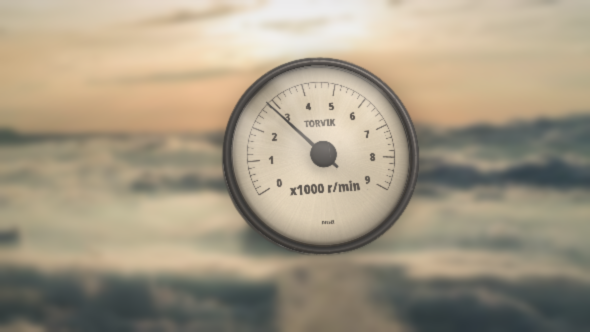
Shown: 2800 rpm
